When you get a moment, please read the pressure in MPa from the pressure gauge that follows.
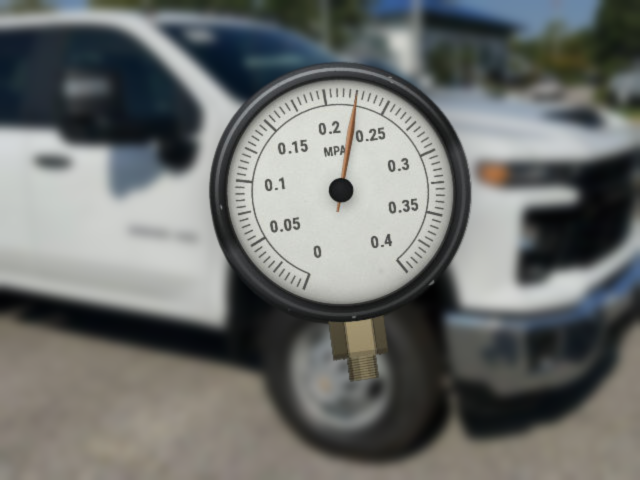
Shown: 0.225 MPa
